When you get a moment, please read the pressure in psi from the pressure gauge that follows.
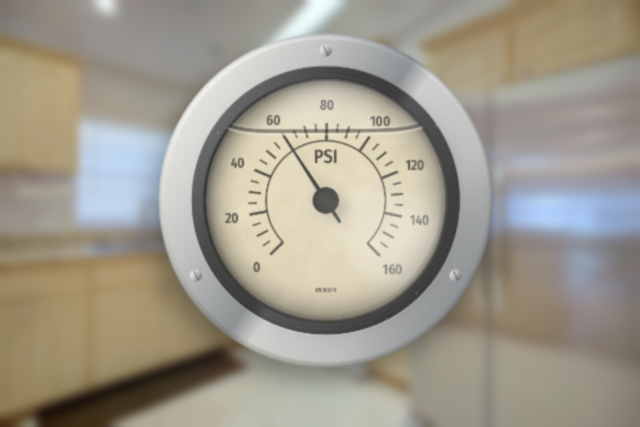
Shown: 60 psi
